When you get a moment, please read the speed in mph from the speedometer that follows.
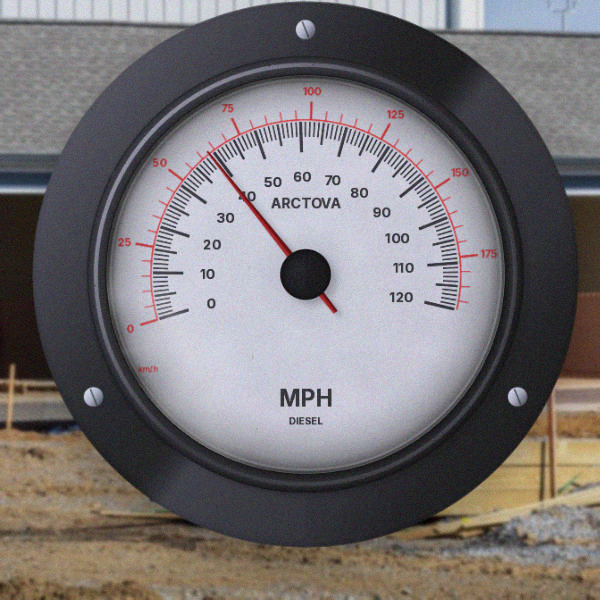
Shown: 39 mph
